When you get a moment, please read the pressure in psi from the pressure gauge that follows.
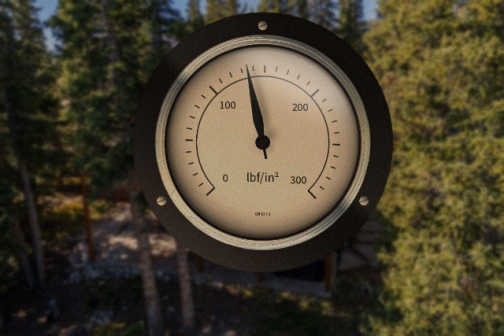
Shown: 135 psi
